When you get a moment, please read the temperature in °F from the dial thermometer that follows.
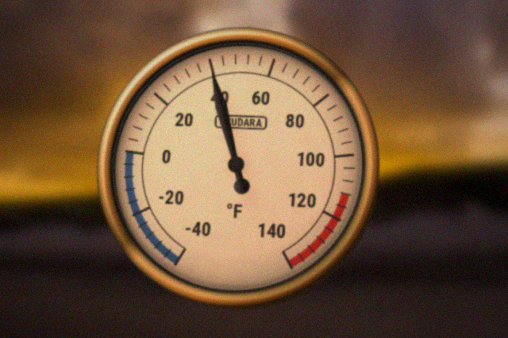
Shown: 40 °F
